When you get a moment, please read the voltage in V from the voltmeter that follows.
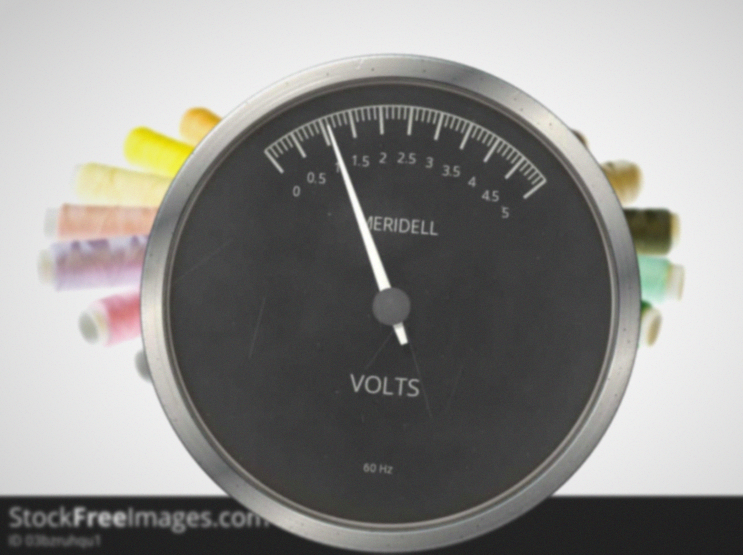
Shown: 1.1 V
